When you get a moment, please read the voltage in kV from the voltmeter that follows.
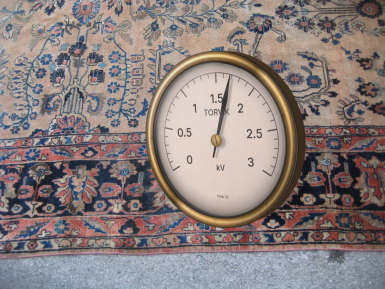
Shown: 1.7 kV
